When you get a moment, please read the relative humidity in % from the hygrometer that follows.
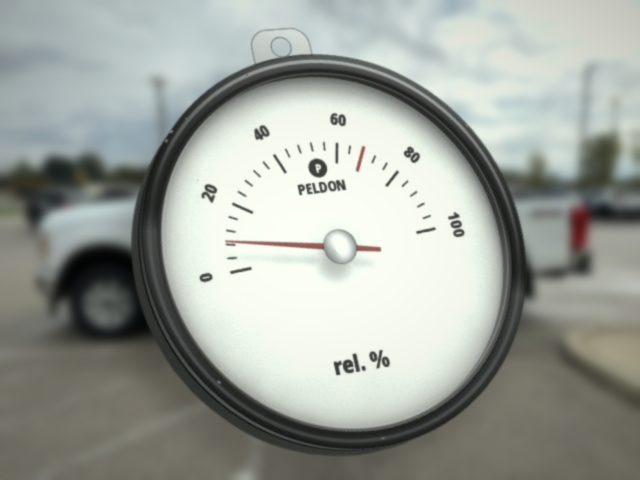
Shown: 8 %
